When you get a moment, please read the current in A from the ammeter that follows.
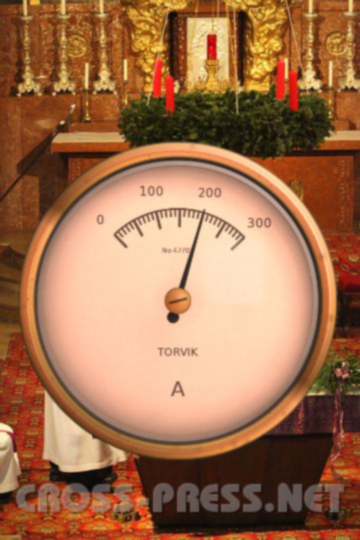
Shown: 200 A
